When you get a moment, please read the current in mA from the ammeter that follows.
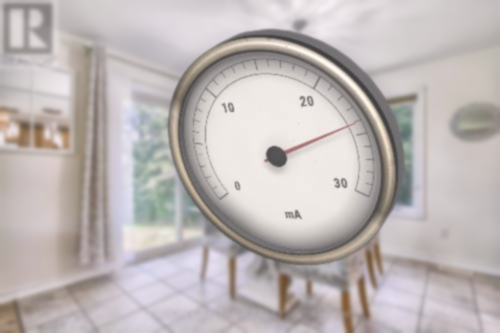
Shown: 24 mA
